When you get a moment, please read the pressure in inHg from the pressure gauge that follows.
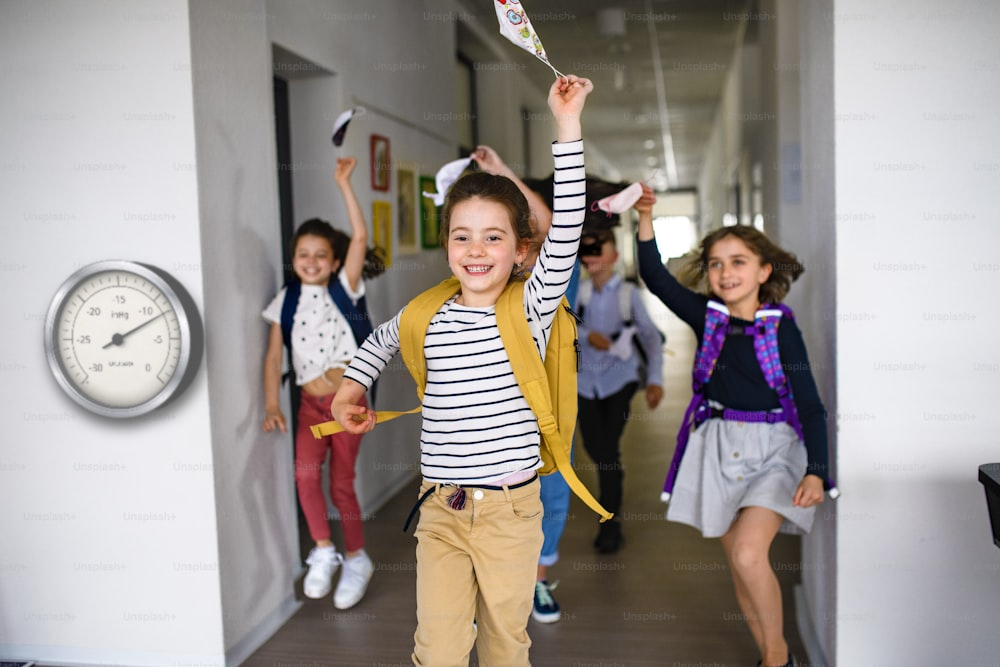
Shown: -8 inHg
